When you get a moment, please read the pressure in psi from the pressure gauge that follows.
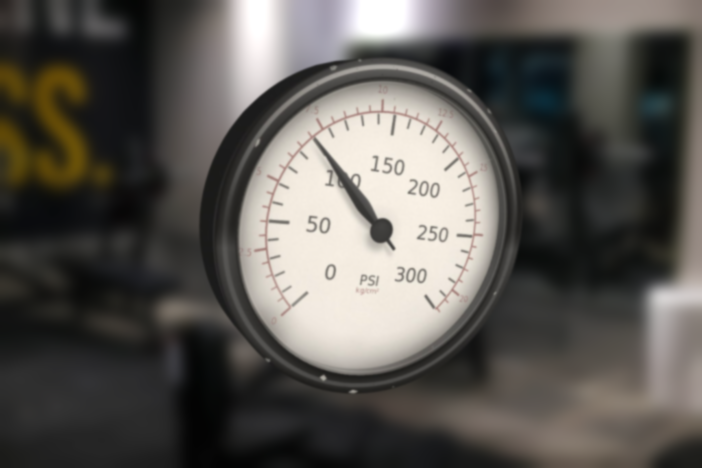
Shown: 100 psi
